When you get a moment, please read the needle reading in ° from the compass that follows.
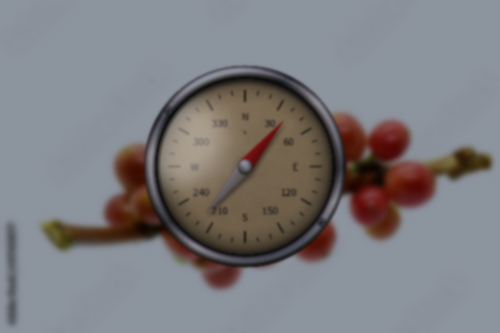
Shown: 40 °
